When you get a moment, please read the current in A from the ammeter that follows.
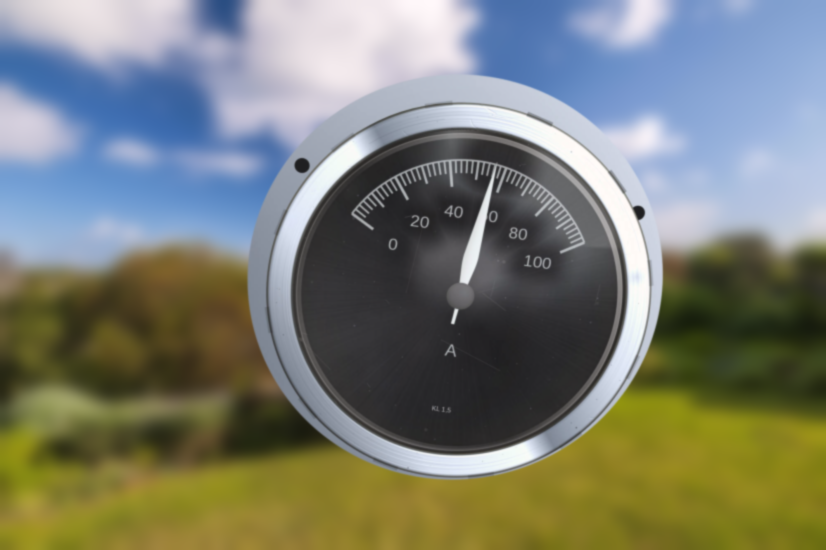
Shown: 56 A
